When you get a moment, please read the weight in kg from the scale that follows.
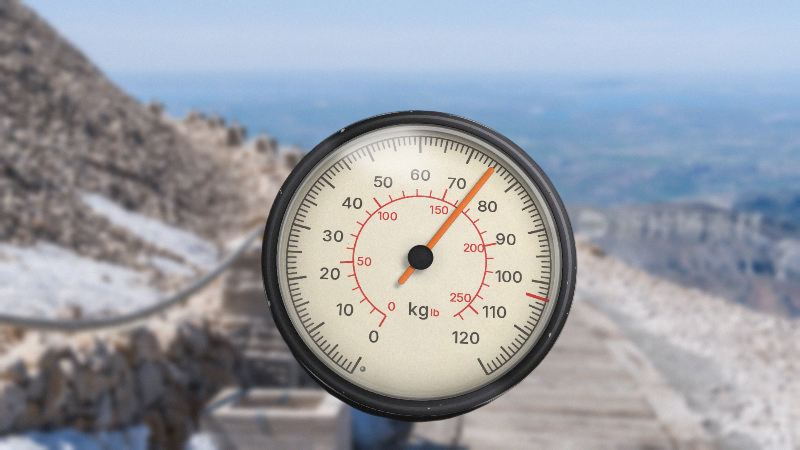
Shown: 75 kg
